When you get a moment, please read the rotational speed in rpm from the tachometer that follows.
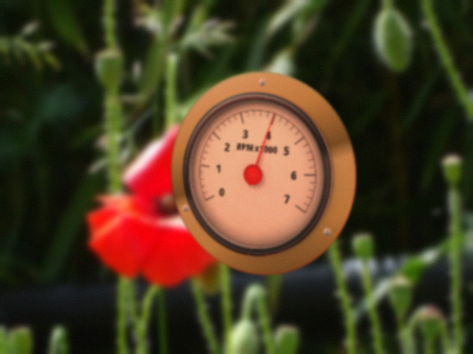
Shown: 4000 rpm
